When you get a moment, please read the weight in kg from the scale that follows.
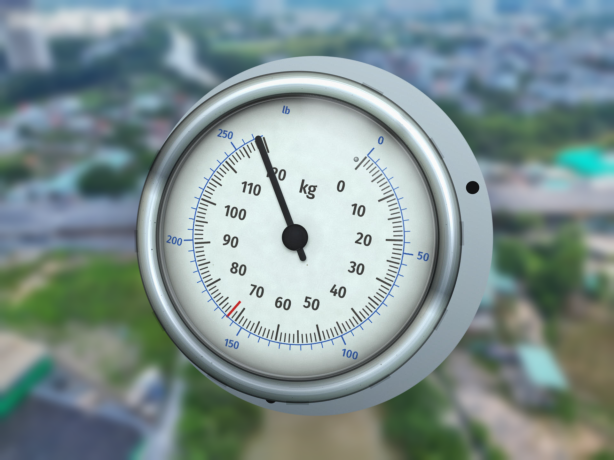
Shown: 119 kg
